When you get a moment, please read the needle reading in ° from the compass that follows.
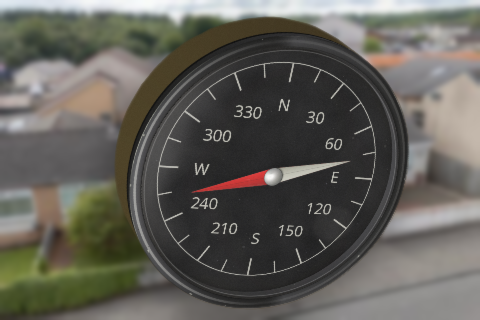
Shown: 255 °
